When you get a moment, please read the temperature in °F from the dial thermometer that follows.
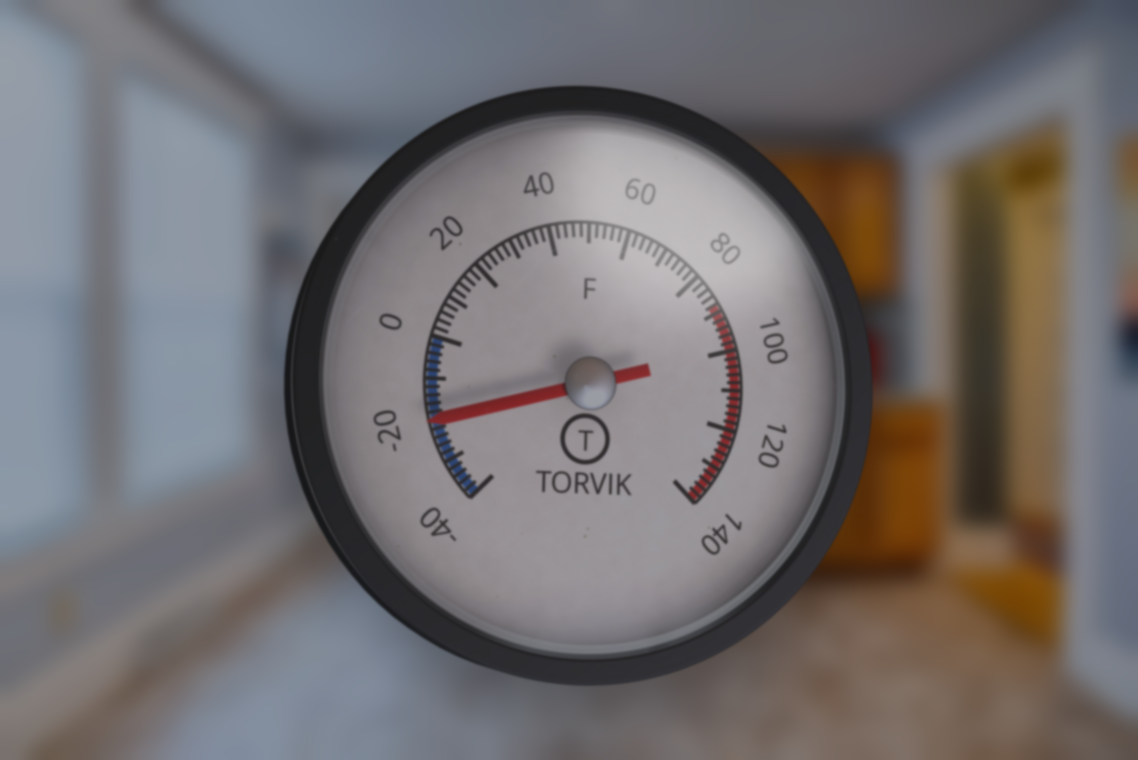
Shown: -20 °F
